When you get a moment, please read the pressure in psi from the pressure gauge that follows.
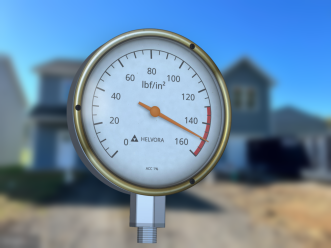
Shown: 150 psi
